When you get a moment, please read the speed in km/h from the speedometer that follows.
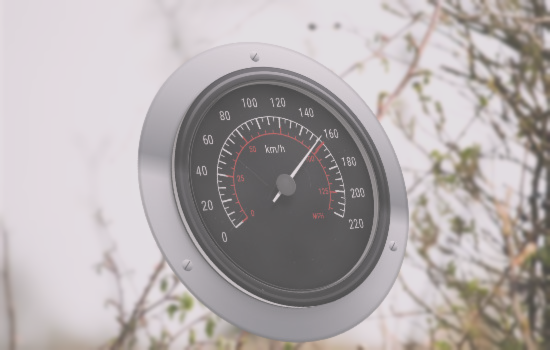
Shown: 155 km/h
